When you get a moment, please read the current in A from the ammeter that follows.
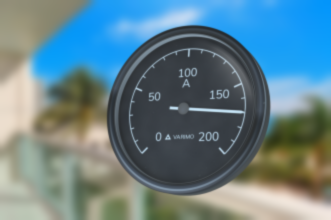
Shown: 170 A
